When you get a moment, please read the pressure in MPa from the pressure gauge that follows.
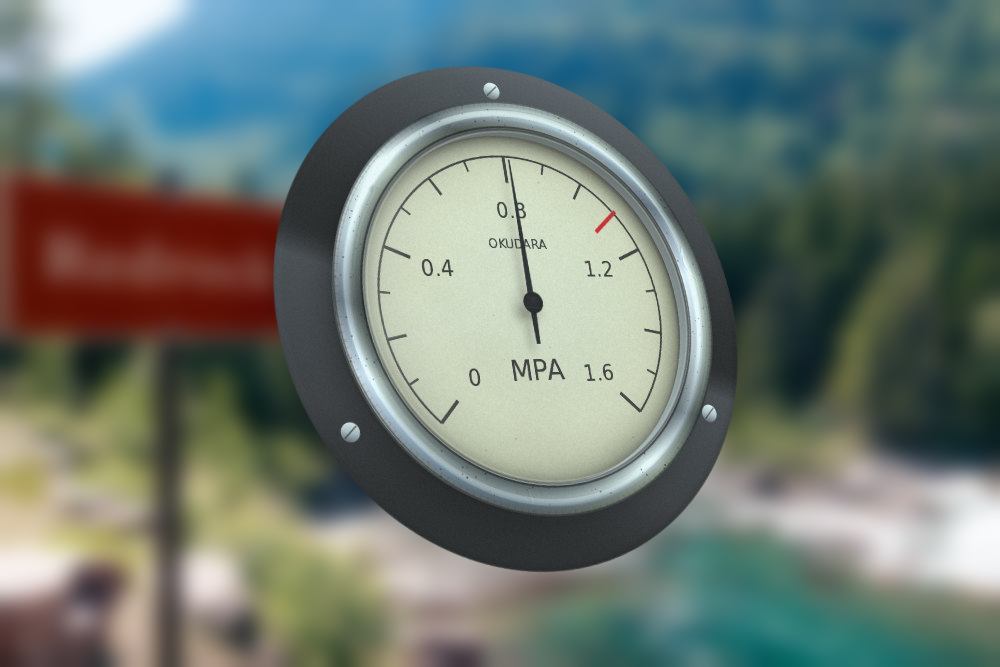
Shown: 0.8 MPa
